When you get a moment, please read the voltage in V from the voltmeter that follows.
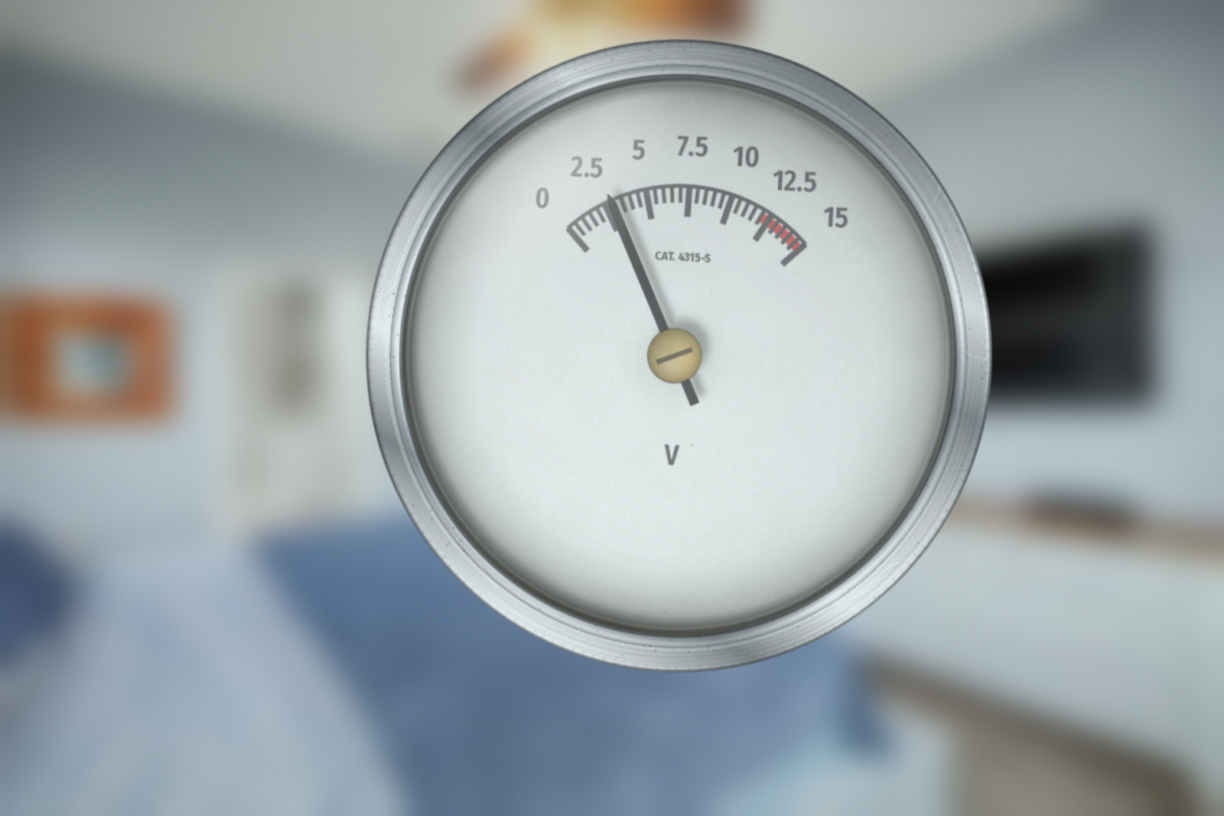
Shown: 3 V
